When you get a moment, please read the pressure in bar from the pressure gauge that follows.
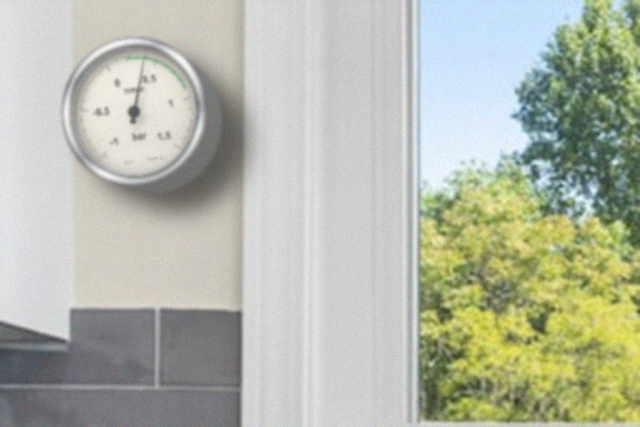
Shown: 0.4 bar
